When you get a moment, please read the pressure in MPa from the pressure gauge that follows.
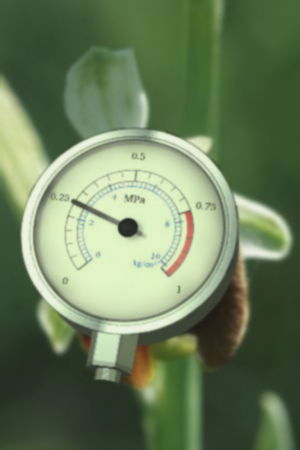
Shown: 0.25 MPa
